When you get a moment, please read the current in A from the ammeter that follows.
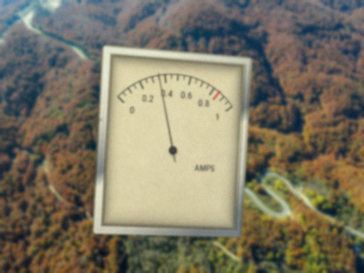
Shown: 0.35 A
